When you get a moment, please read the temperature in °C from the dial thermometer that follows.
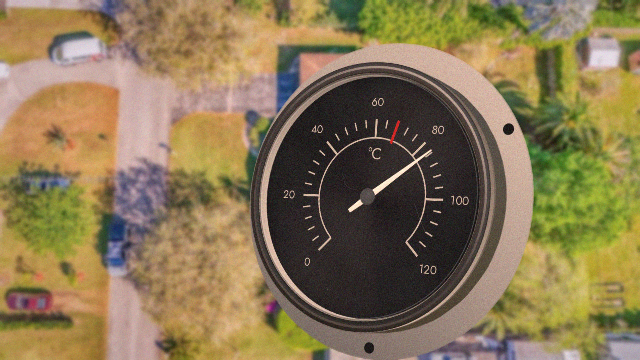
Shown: 84 °C
